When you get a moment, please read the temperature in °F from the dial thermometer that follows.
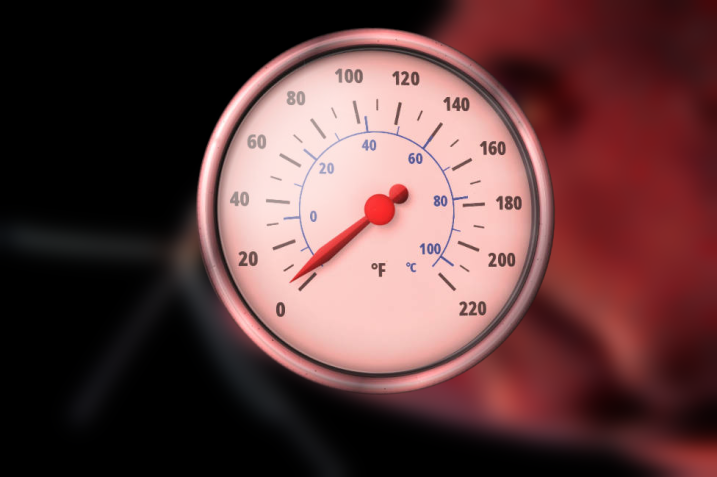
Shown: 5 °F
